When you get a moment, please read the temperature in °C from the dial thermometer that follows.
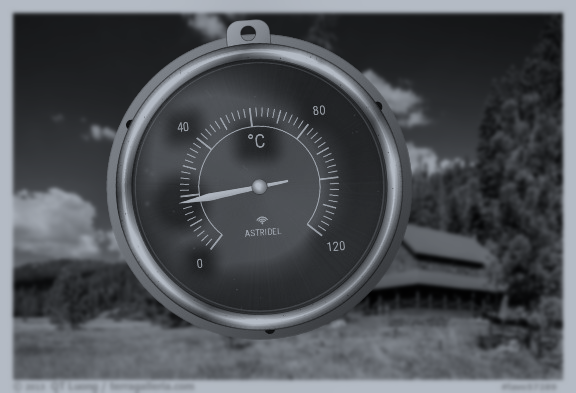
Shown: 18 °C
